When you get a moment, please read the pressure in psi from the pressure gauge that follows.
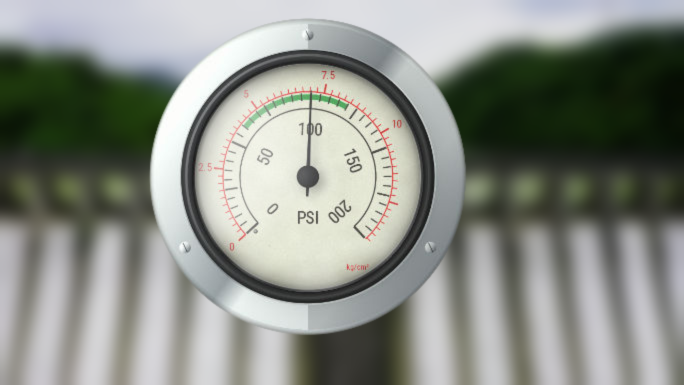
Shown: 100 psi
